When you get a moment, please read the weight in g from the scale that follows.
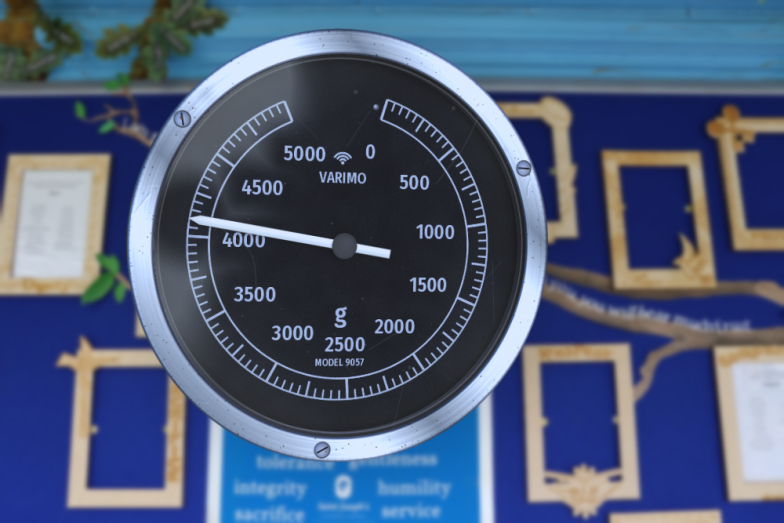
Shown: 4100 g
